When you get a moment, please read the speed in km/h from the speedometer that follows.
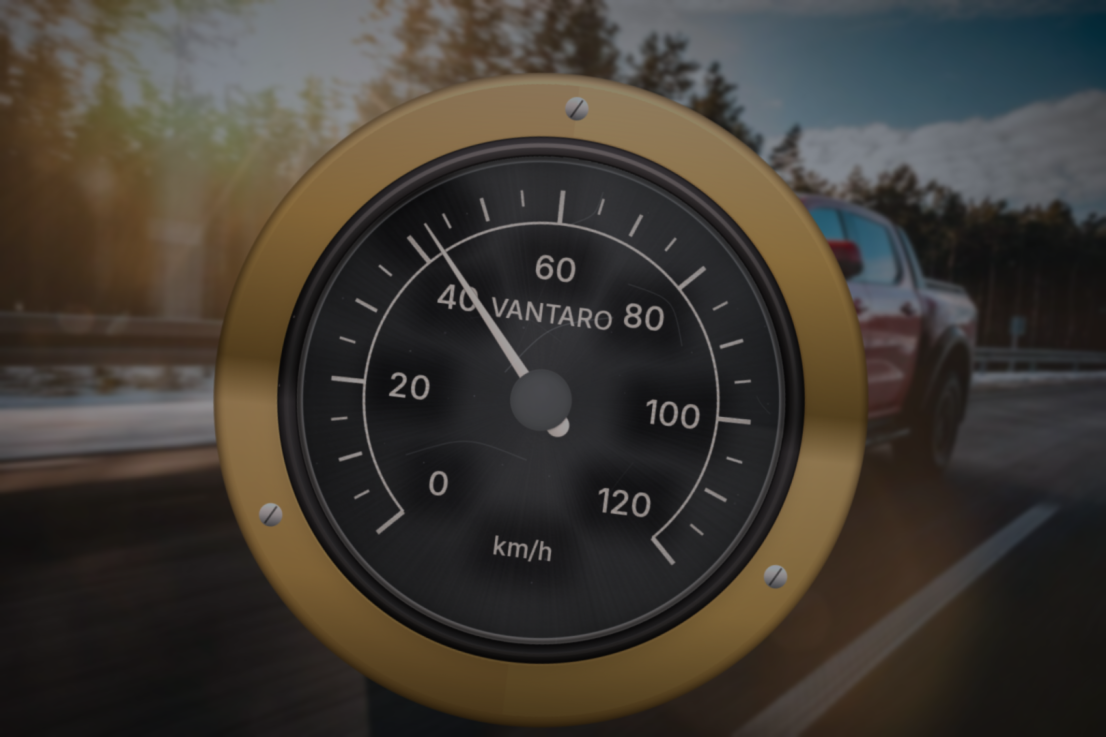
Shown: 42.5 km/h
